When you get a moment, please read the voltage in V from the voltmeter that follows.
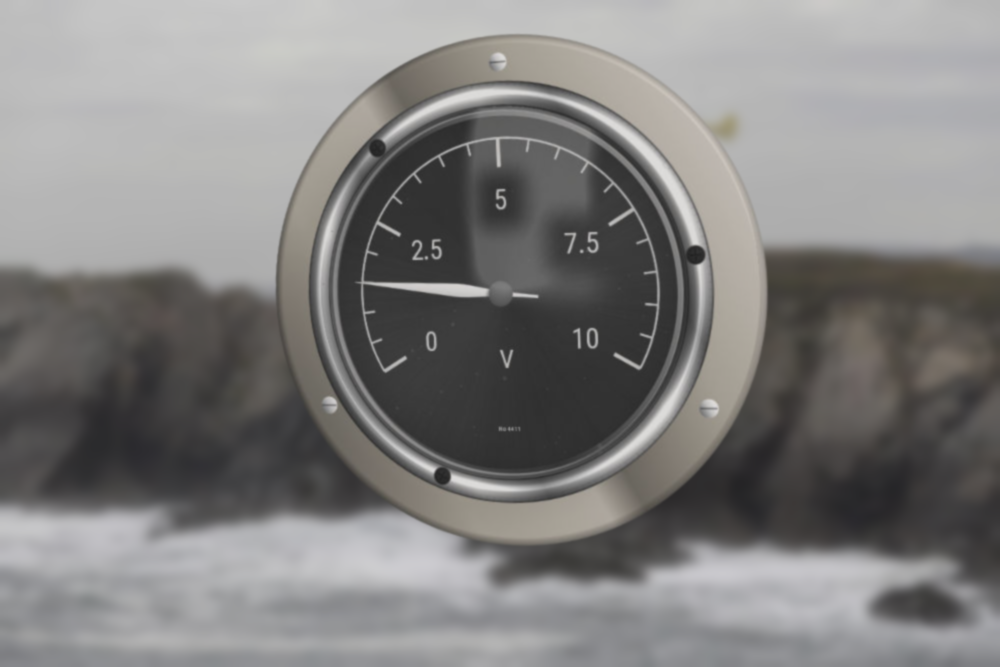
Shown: 1.5 V
